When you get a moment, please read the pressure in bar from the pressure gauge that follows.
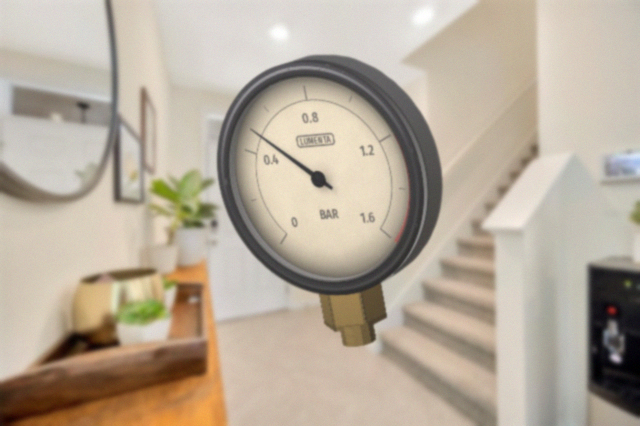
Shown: 0.5 bar
